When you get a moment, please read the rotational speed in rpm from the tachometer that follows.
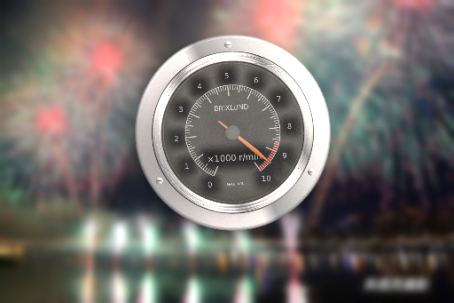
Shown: 9500 rpm
